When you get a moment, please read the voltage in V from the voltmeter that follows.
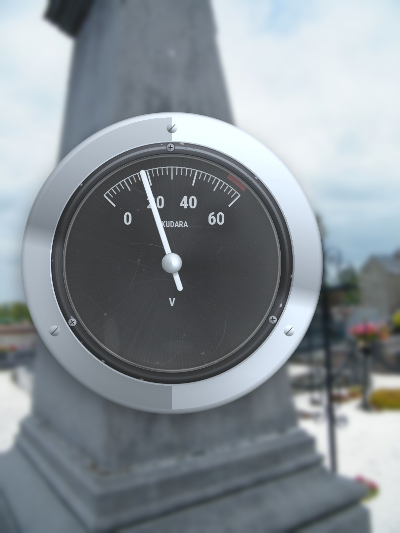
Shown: 18 V
